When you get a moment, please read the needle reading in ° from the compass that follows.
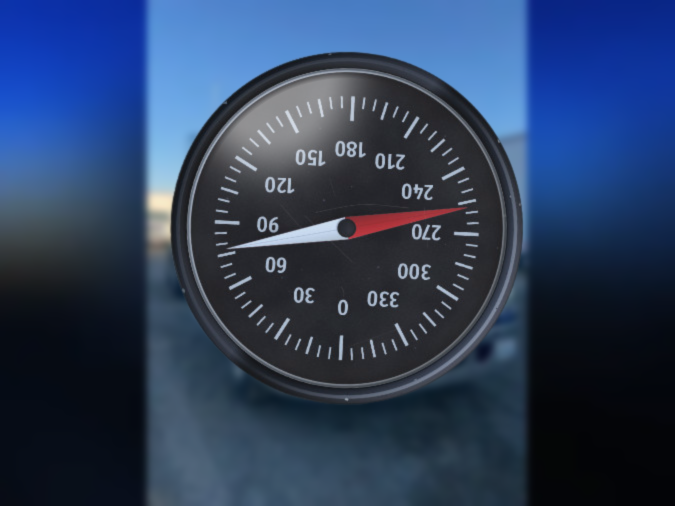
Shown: 257.5 °
